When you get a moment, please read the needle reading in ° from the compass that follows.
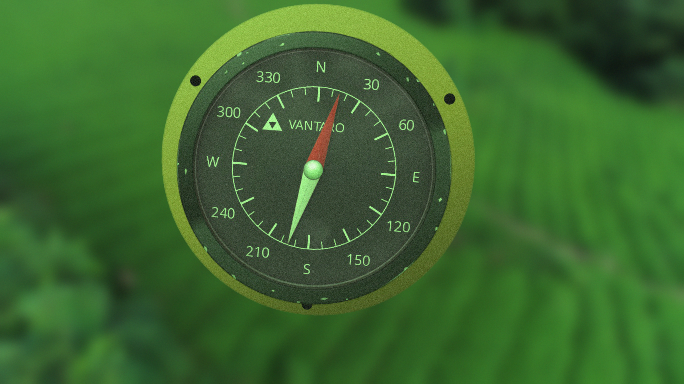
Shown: 15 °
